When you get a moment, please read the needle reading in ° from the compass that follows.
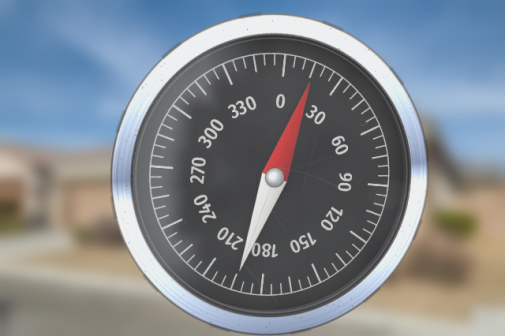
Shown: 15 °
